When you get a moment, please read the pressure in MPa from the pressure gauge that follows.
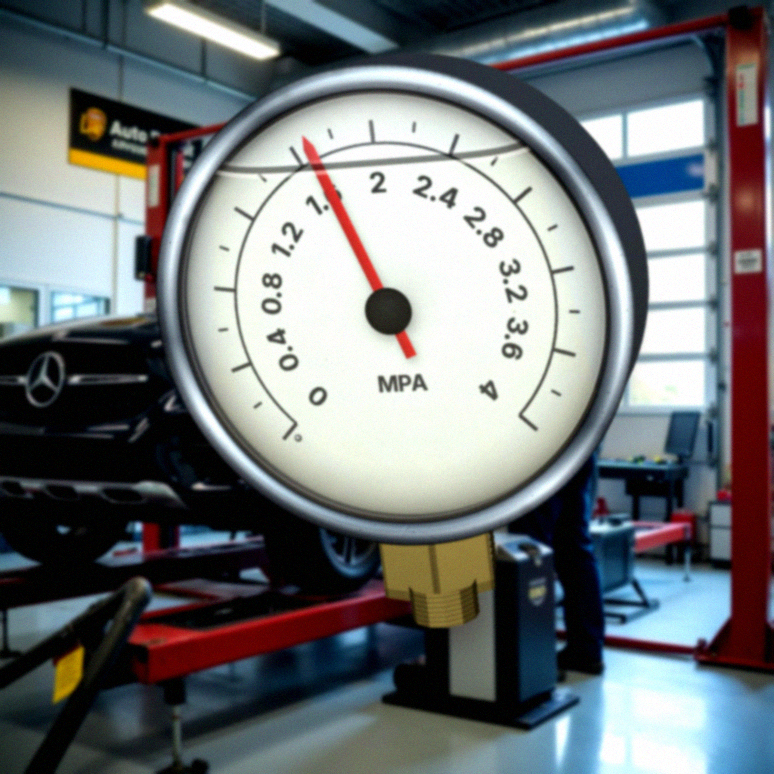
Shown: 1.7 MPa
